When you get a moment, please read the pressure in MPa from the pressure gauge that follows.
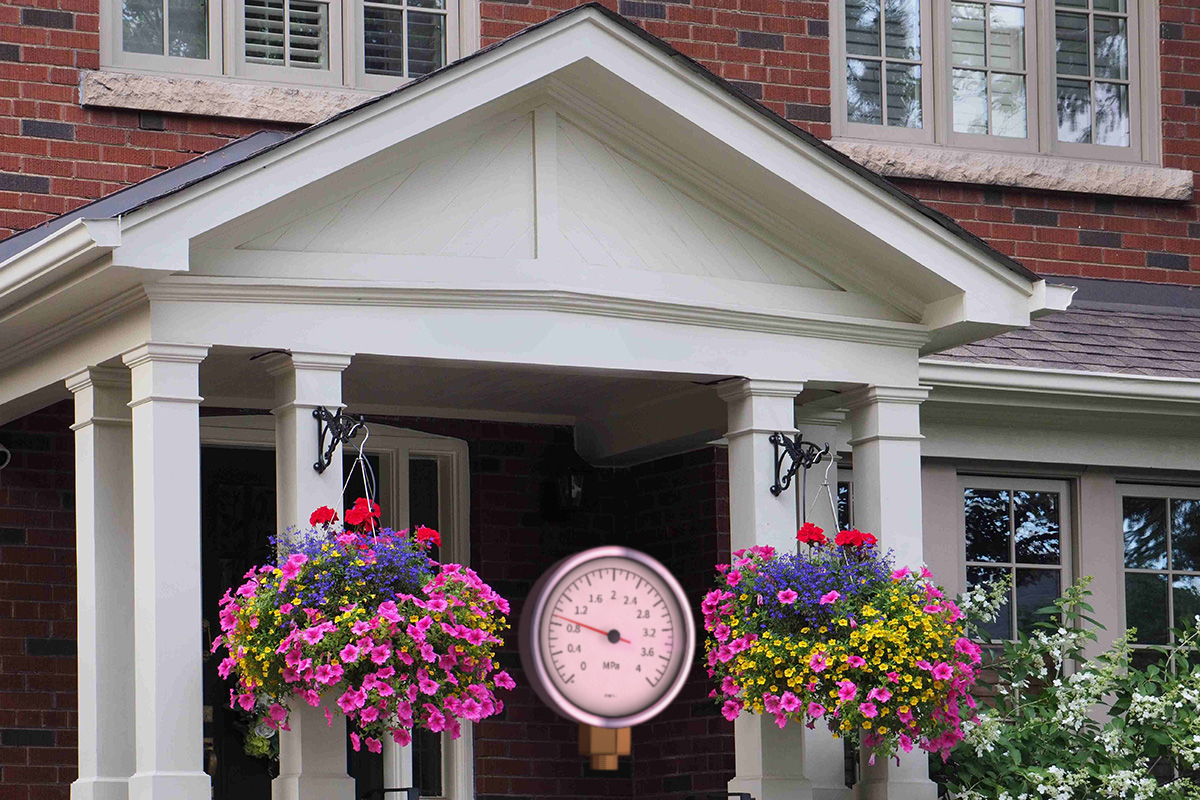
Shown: 0.9 MPa
